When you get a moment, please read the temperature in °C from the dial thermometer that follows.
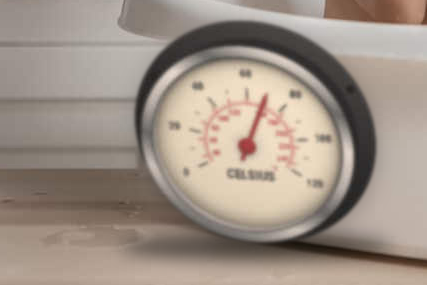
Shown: 70 °C
